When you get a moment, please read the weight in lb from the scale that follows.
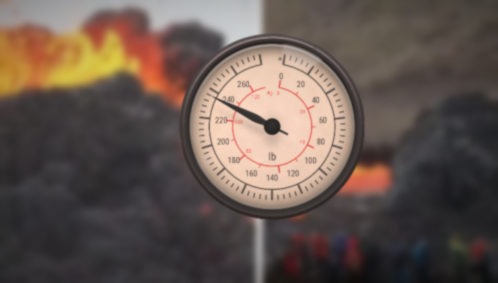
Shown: 236 lb
